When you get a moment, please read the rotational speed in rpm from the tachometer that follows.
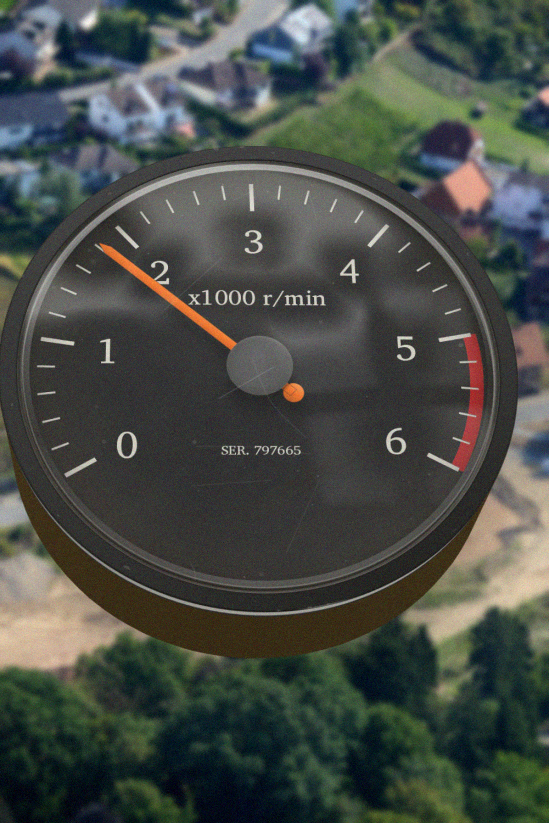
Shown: 1800 rpm
